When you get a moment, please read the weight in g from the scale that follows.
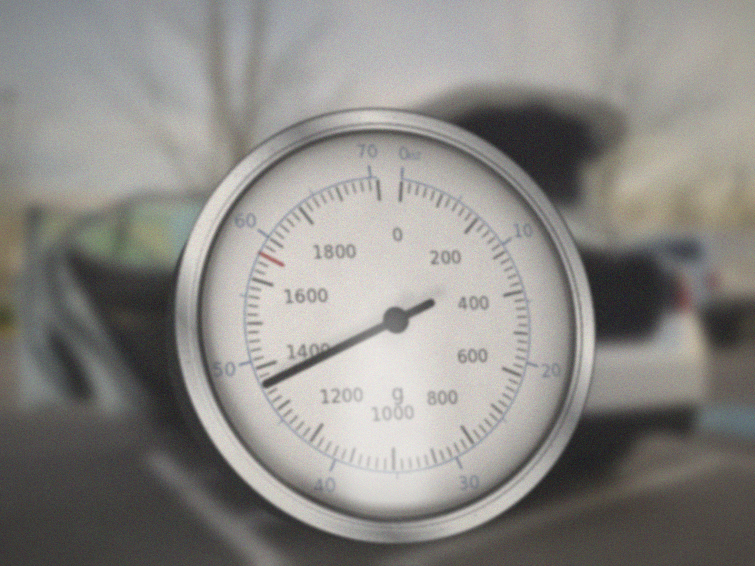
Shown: 1360 g
